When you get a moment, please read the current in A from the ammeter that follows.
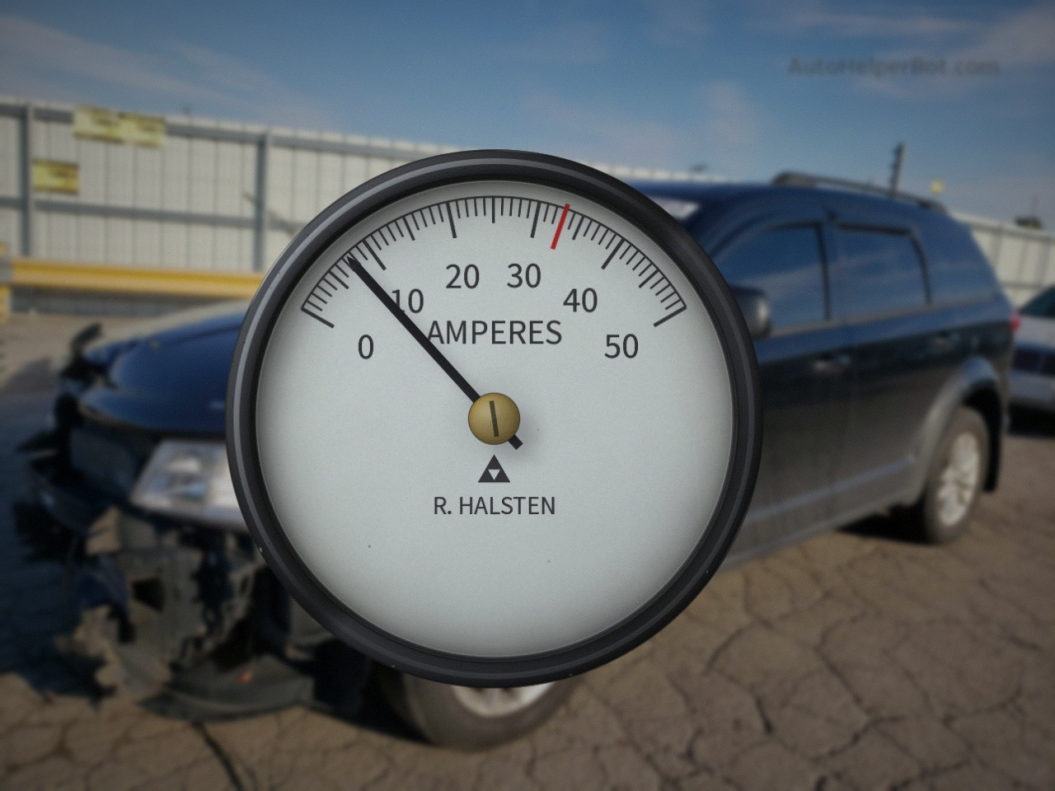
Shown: 7.5 A
